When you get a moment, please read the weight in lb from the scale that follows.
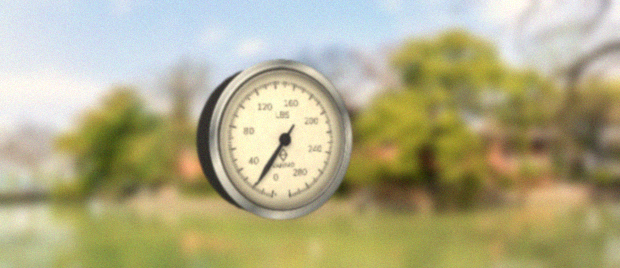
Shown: 20 lb
